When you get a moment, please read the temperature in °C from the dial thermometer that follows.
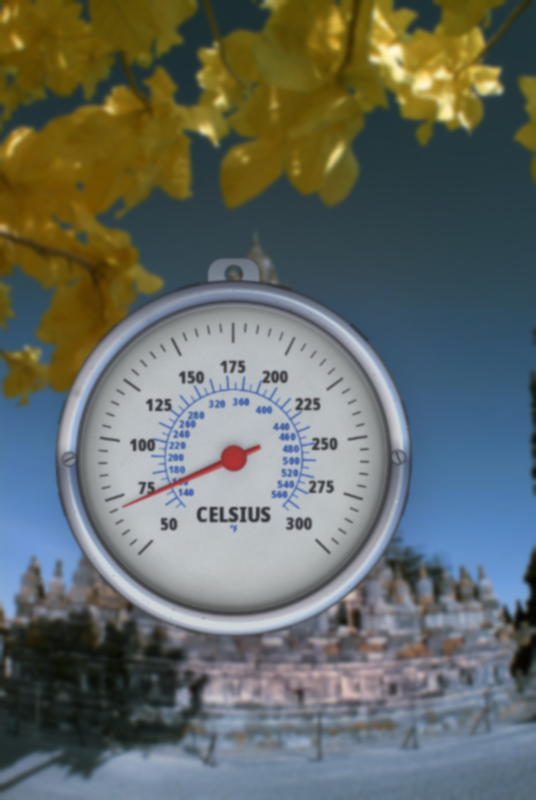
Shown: 70 °C
